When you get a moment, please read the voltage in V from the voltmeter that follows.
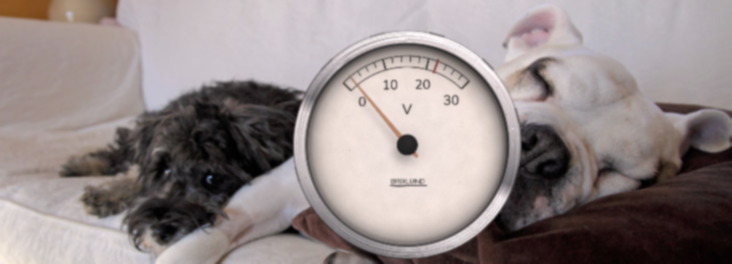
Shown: 2 V
